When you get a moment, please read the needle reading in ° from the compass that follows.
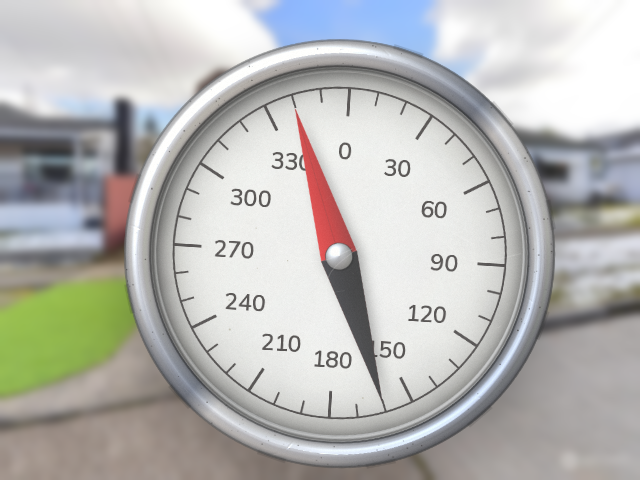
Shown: 340 °
